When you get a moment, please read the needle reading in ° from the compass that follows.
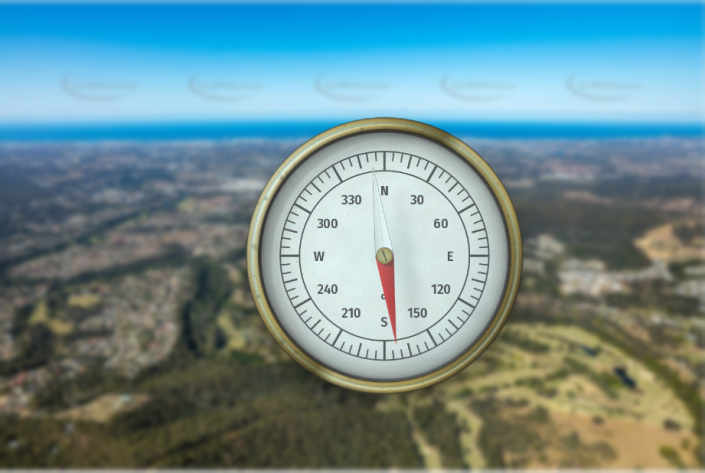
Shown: 172.5 °
